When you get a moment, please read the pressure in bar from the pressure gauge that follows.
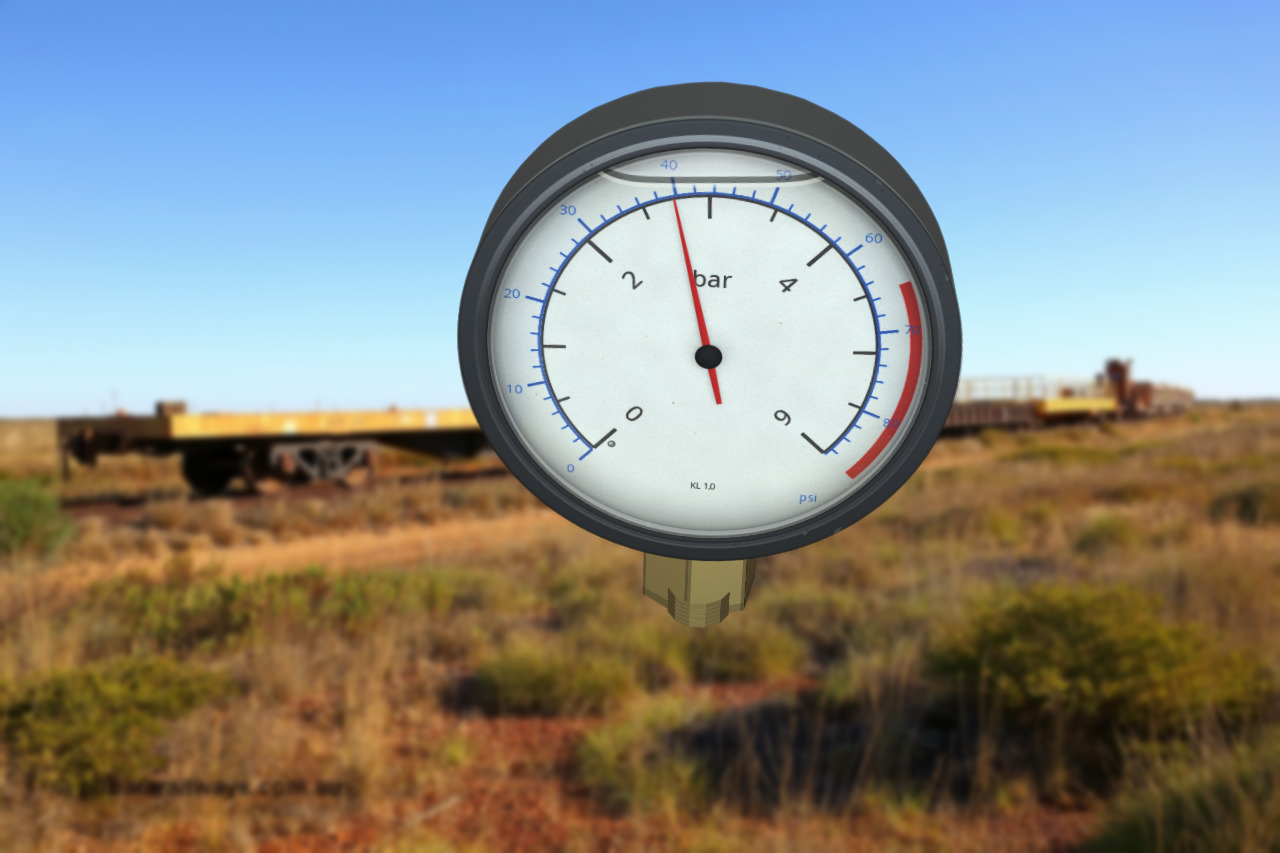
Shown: 2.75 bar
